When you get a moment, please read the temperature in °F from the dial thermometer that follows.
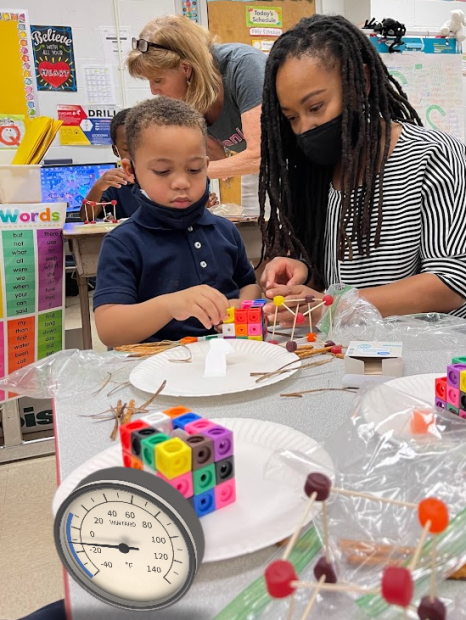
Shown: -10 °F
